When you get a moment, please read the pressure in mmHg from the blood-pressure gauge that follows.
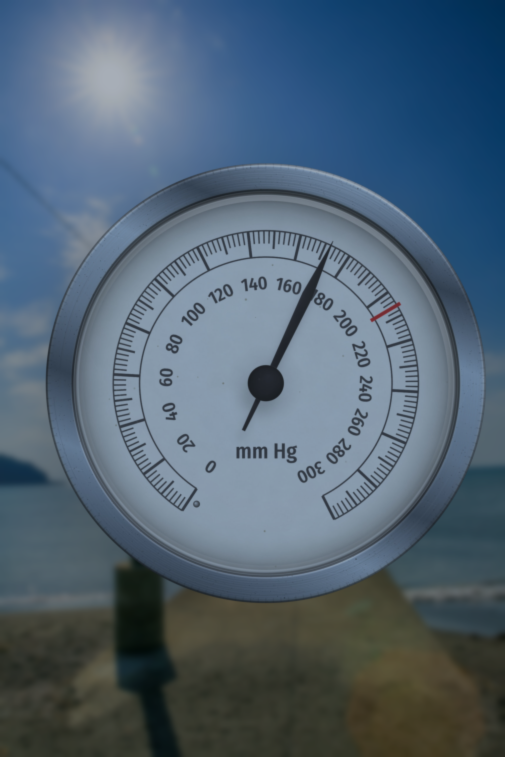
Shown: 172 mmHg
